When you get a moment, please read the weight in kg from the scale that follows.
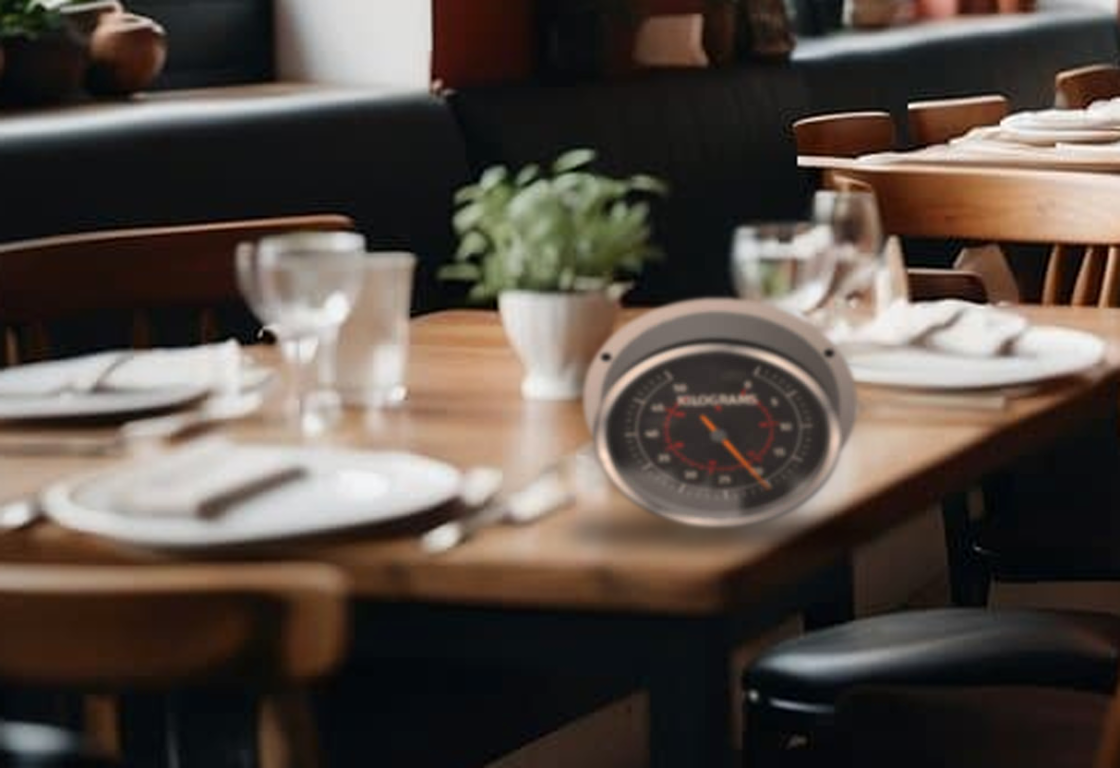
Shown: 20 kg
